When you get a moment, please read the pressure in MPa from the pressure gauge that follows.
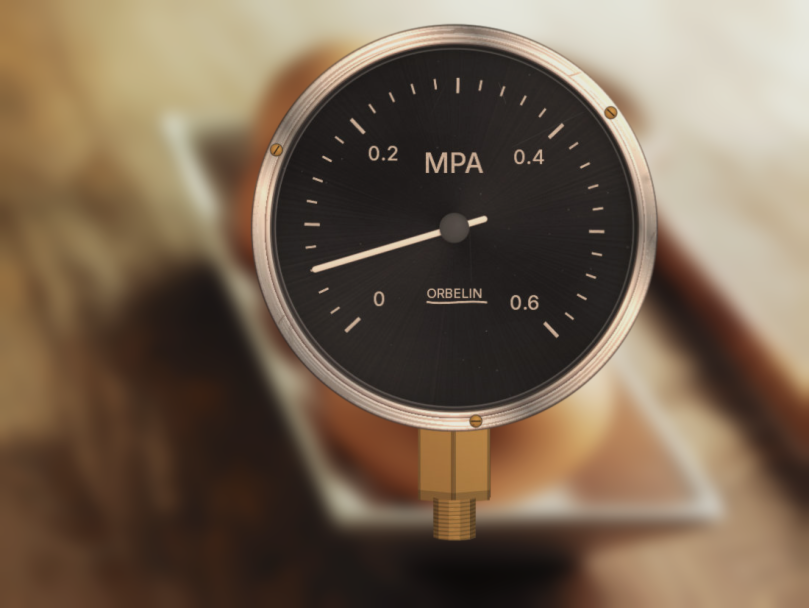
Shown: 0.06 MPa
